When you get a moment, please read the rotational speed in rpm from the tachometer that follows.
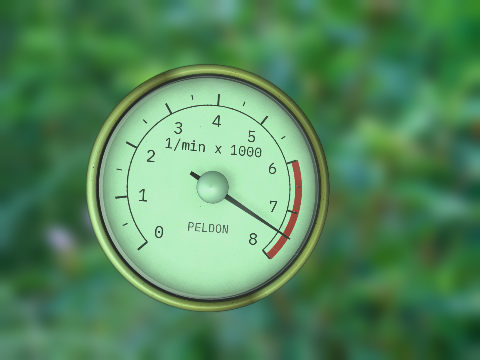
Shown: 7500 rpm
